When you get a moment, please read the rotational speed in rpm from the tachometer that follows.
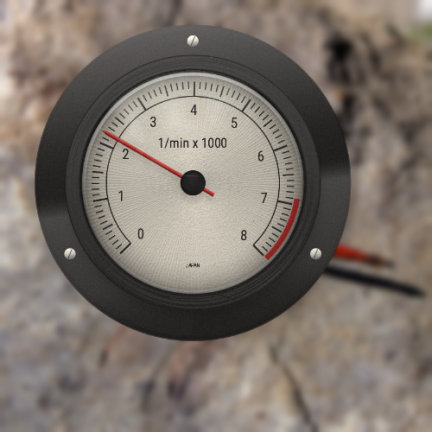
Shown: 2200 rpm
